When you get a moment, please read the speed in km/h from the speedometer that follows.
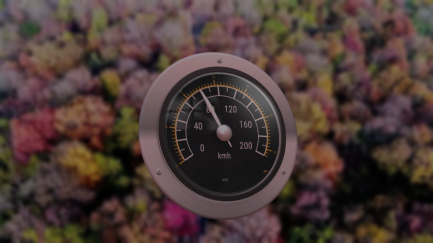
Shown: 80 km/h
